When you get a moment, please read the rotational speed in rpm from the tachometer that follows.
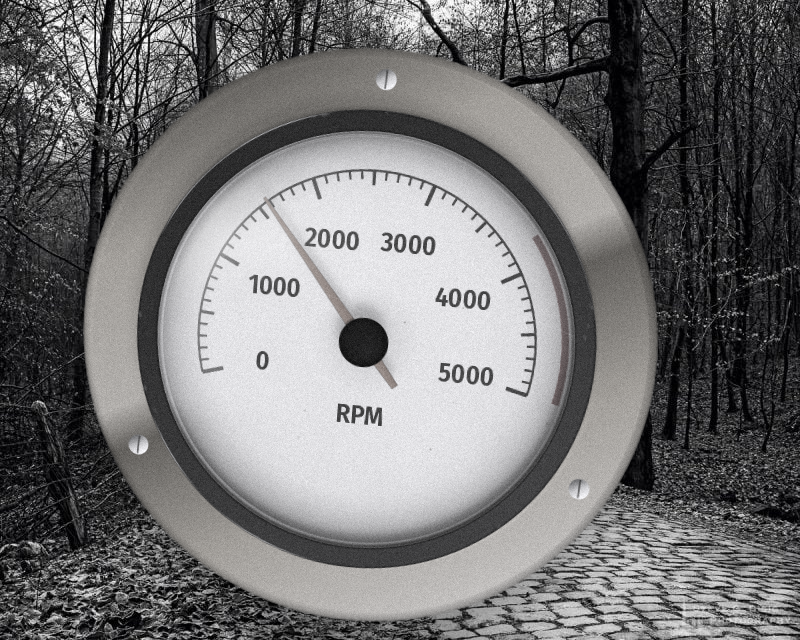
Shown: 1600 rpm
